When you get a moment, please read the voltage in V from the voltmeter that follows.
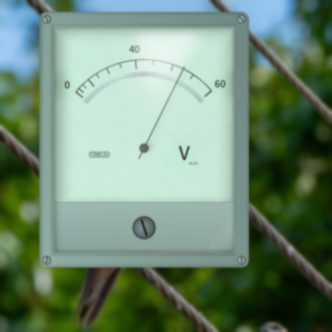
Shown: 52.5 V
